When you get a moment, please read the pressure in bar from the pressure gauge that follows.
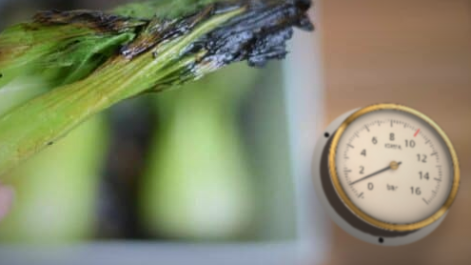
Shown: 1 bar
